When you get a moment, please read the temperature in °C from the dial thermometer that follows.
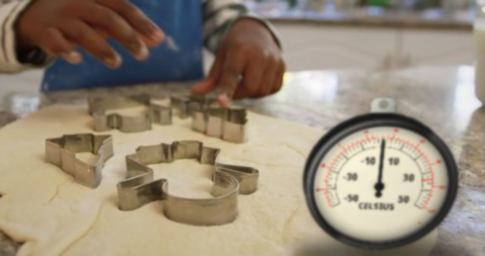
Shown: 0 °C
